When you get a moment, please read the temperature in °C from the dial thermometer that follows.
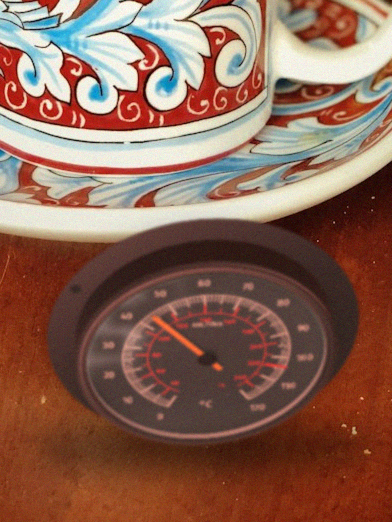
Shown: 45 °C
